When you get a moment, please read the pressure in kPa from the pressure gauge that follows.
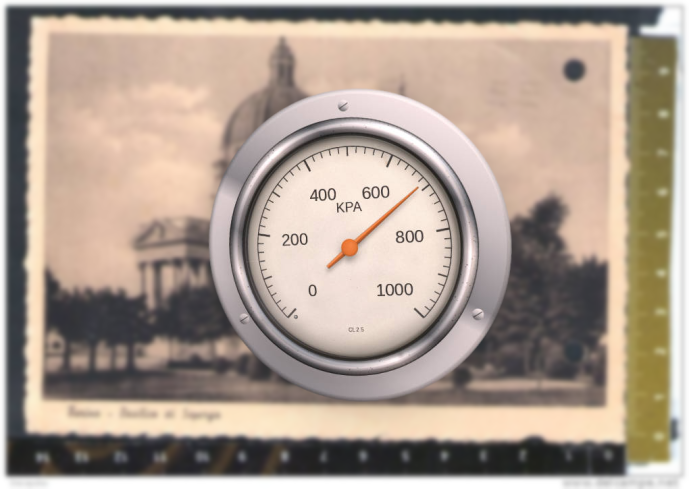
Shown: 690 kPa
